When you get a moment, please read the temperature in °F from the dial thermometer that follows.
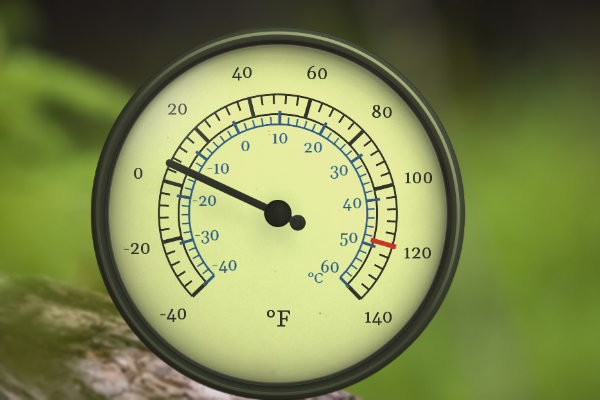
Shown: 6 °F
